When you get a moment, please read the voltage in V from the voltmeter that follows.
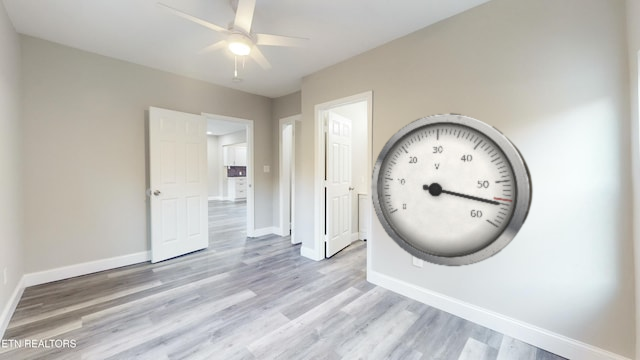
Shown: 55 V
